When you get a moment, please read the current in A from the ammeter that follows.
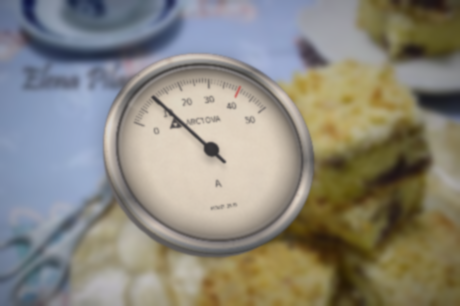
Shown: 10 A
